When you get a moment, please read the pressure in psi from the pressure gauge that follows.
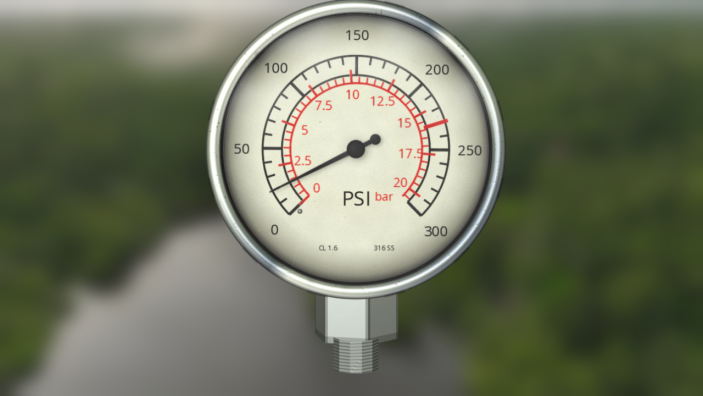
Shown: 20 psi
